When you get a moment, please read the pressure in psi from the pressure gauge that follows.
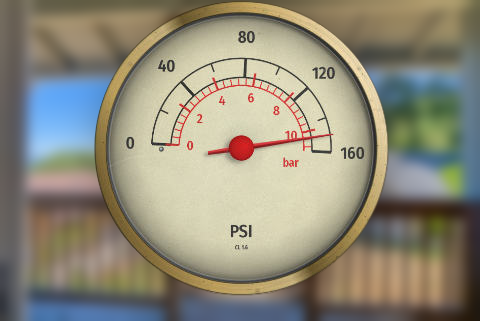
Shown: 150 psi
